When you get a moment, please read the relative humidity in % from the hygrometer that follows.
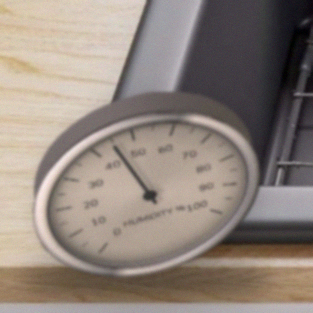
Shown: 45 %
